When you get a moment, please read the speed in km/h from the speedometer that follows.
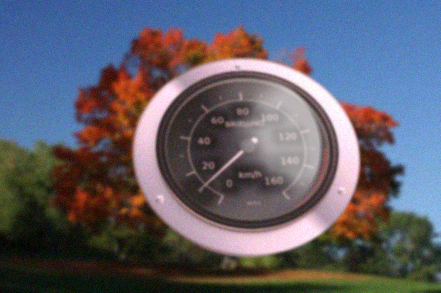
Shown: 10 km/h
